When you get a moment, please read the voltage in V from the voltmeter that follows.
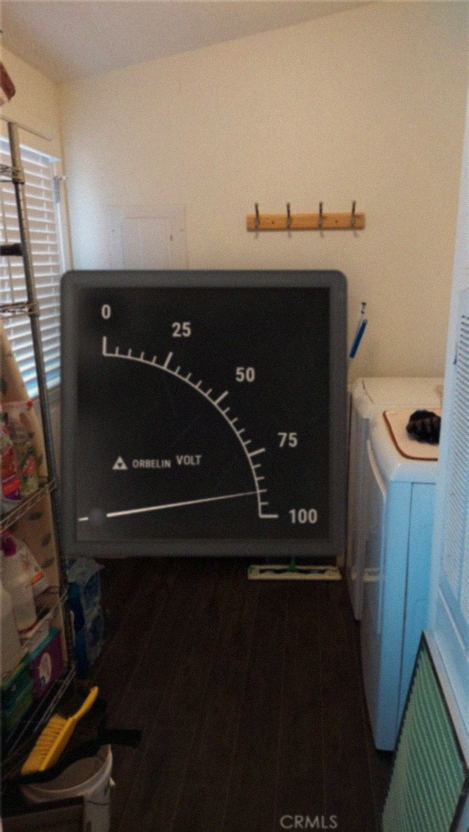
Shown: 90 V
